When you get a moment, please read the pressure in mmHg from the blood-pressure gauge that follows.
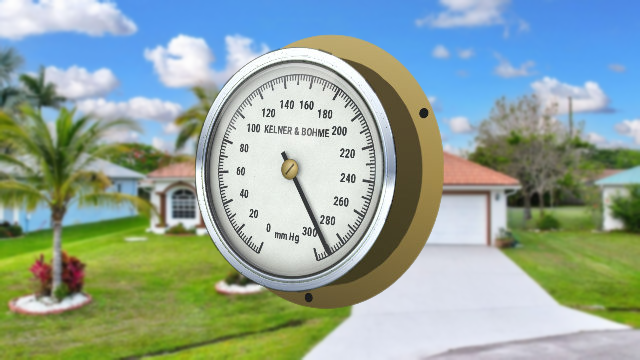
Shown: 290 mmHg
